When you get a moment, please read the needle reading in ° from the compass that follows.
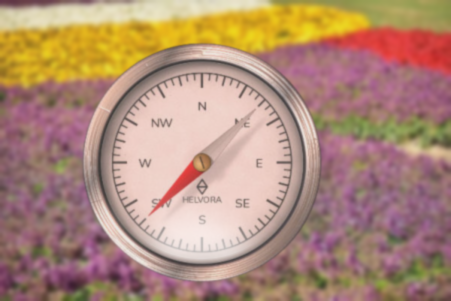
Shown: 225 °
